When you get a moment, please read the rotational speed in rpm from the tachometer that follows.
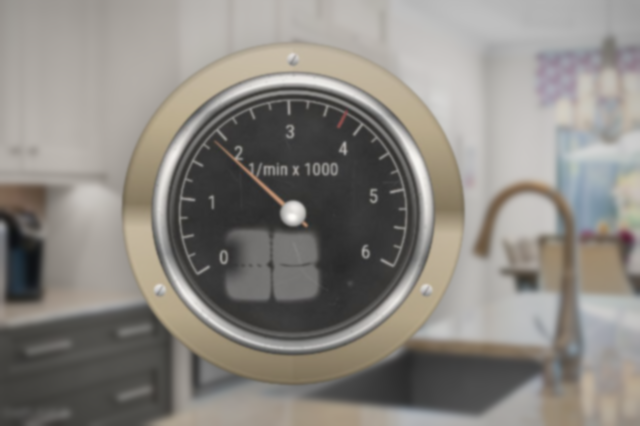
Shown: 1875 rpm
